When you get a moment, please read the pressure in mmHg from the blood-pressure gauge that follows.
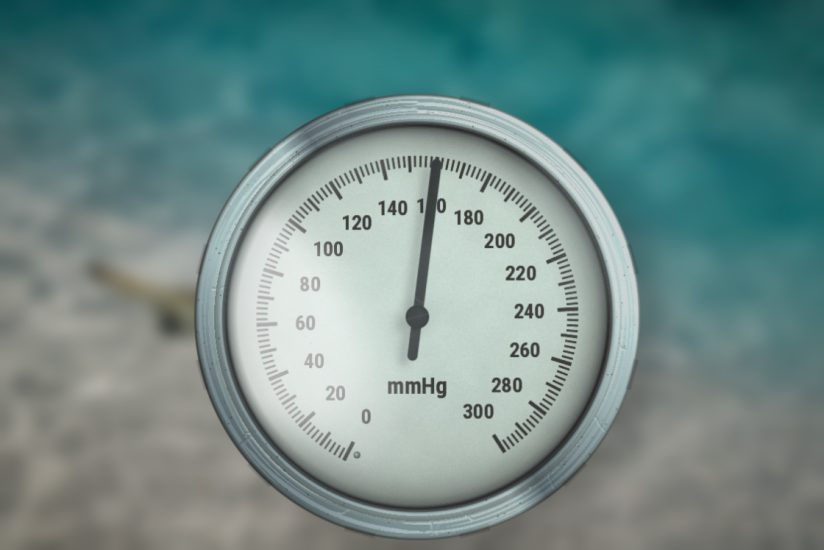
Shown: 160 mmHg
